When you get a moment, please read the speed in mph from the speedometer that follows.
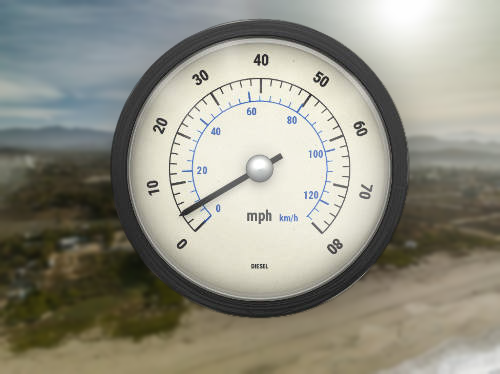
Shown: 4 mph
